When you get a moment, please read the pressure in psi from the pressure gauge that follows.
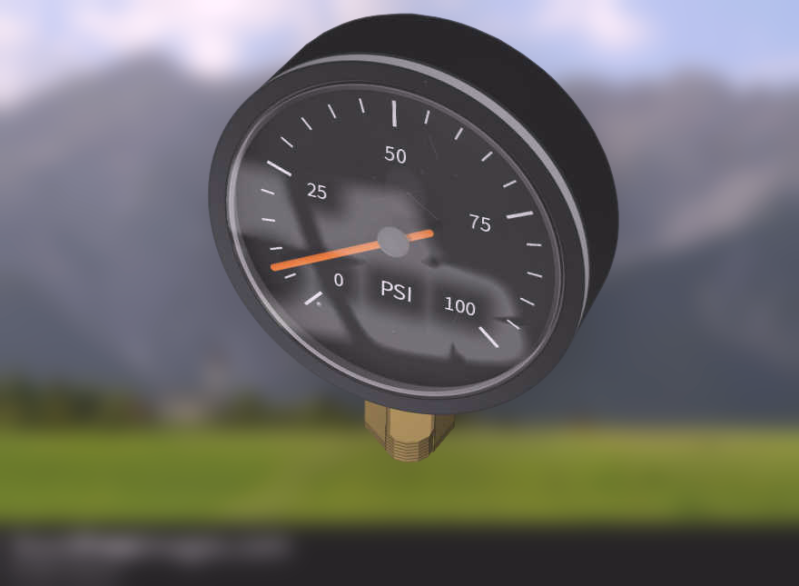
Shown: 7.5 psi
